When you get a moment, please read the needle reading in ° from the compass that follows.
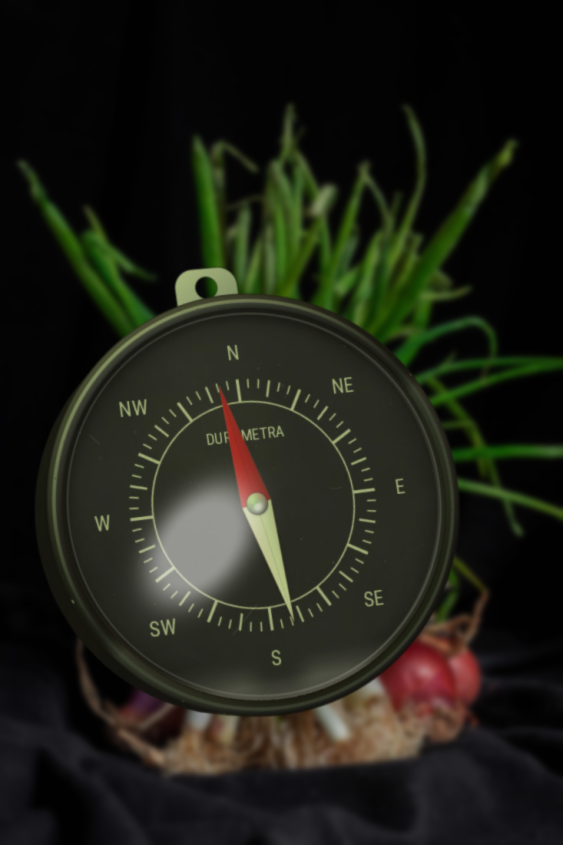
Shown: 350 °
